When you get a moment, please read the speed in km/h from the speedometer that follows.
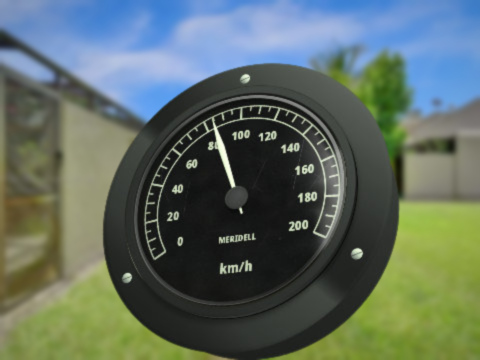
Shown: 85 km/h
